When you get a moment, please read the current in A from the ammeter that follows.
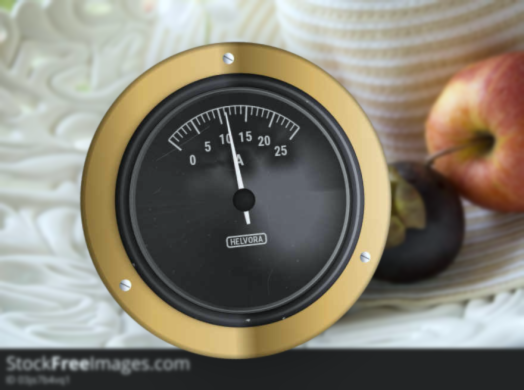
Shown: 11 A
